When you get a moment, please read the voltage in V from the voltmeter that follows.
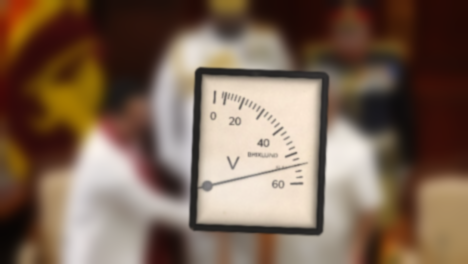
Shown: 54 V
